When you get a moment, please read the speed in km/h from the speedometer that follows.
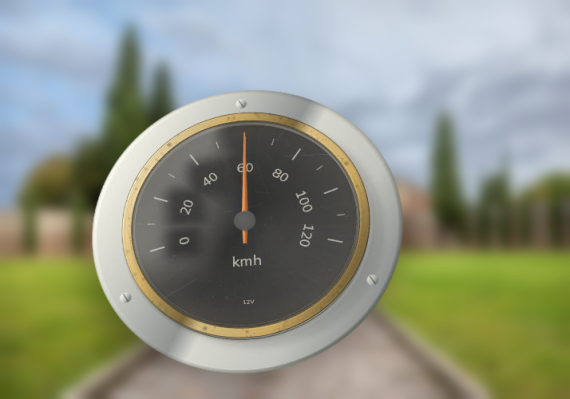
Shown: 60 km/h
